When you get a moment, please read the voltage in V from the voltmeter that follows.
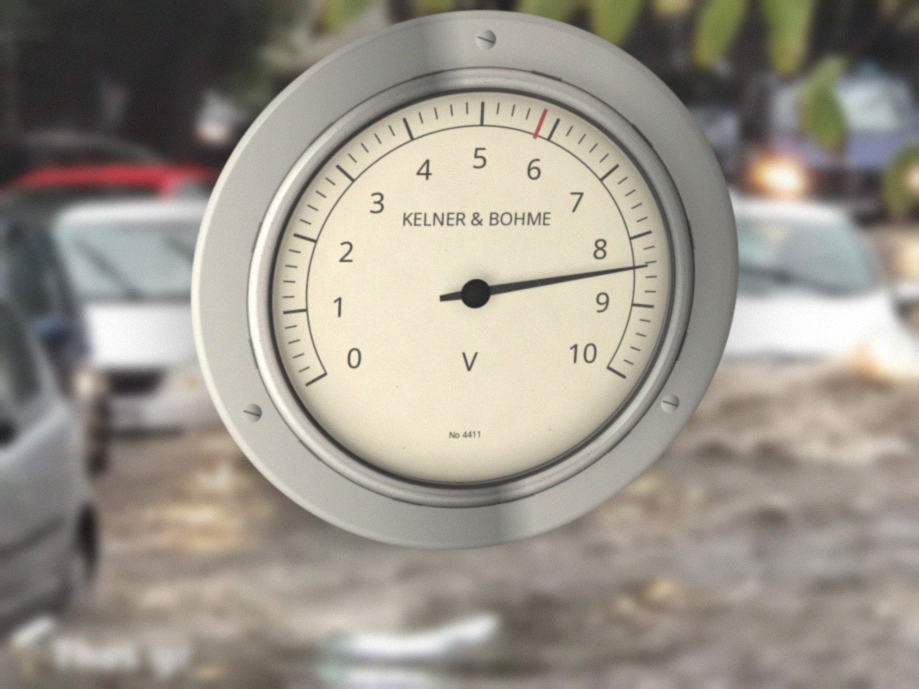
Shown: 8.4 V
